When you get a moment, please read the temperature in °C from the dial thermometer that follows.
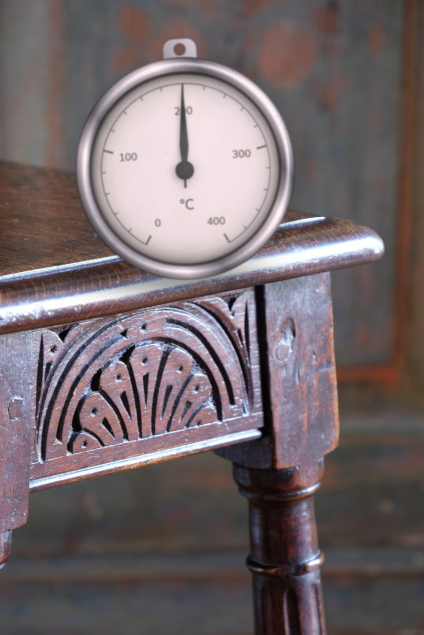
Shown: 200 °C
